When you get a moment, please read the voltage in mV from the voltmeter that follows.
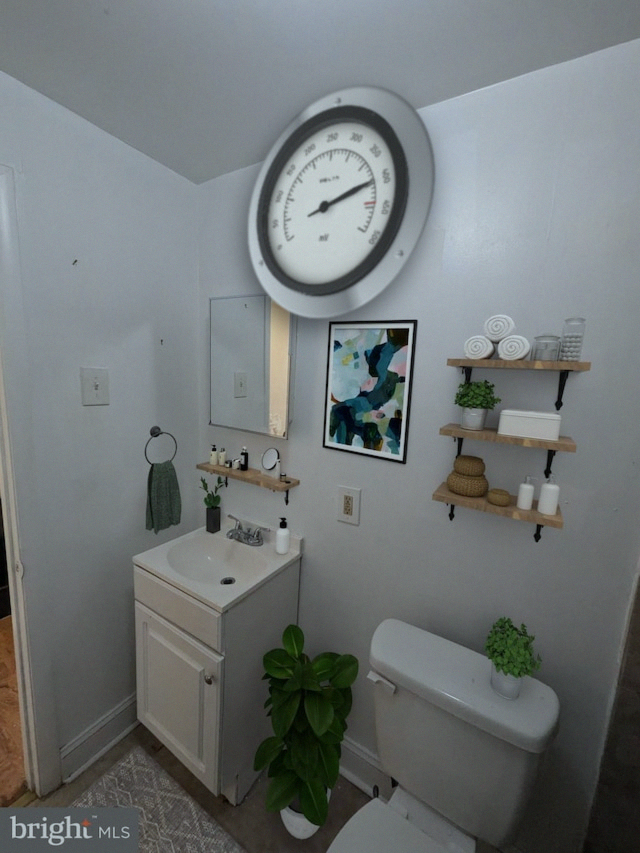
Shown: 400 mV
